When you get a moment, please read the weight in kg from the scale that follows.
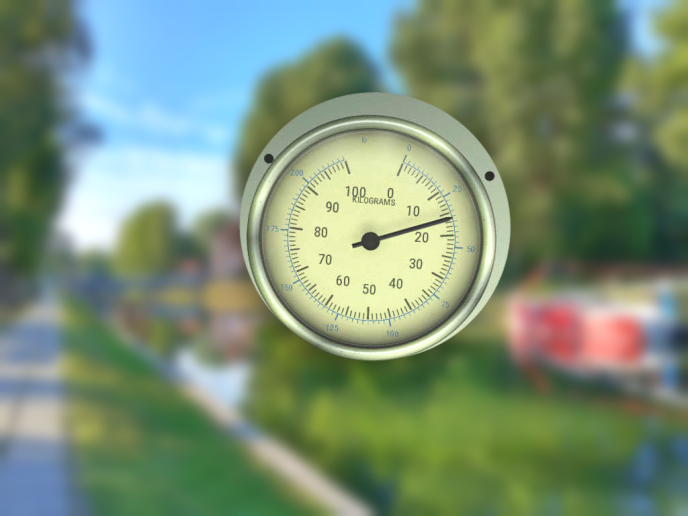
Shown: 16 kg
